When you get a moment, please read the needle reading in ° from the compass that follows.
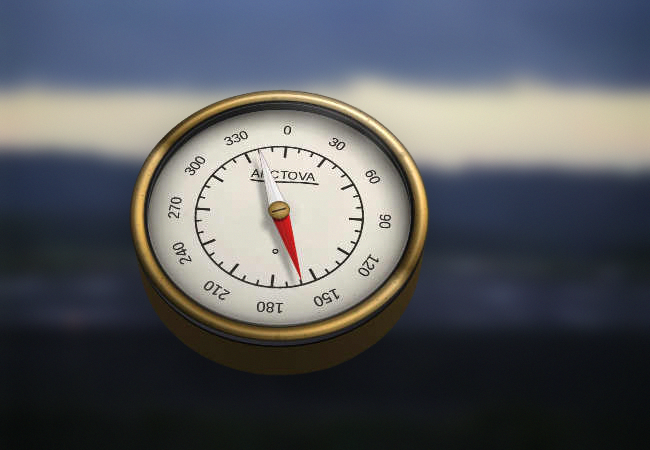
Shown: 160 °
